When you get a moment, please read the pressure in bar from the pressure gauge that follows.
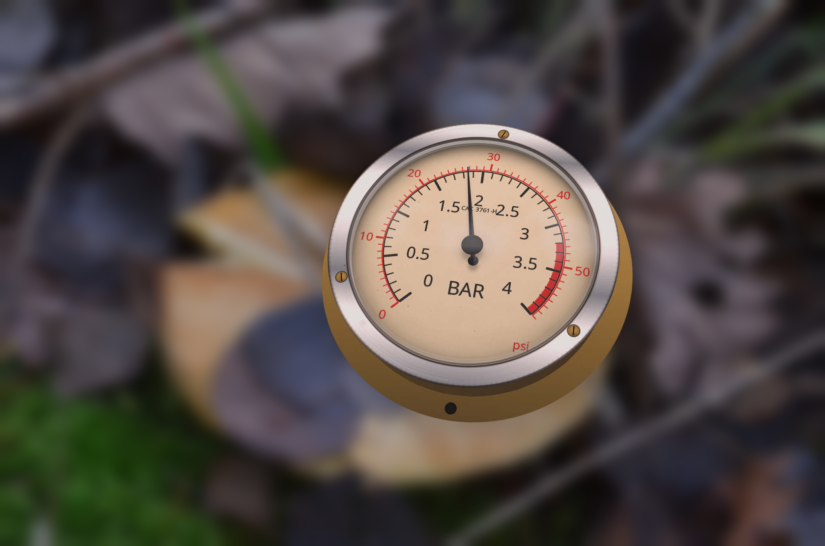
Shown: 1.85 bar
